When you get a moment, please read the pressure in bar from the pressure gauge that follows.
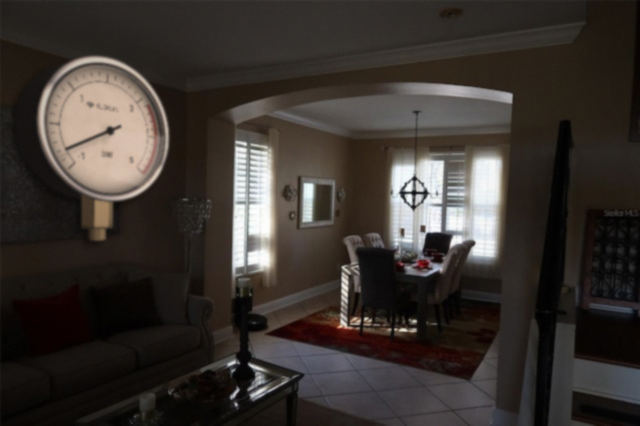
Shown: -0.6 bar
